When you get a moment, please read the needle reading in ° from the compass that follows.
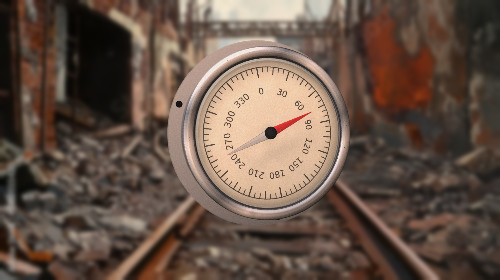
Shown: 75 °
